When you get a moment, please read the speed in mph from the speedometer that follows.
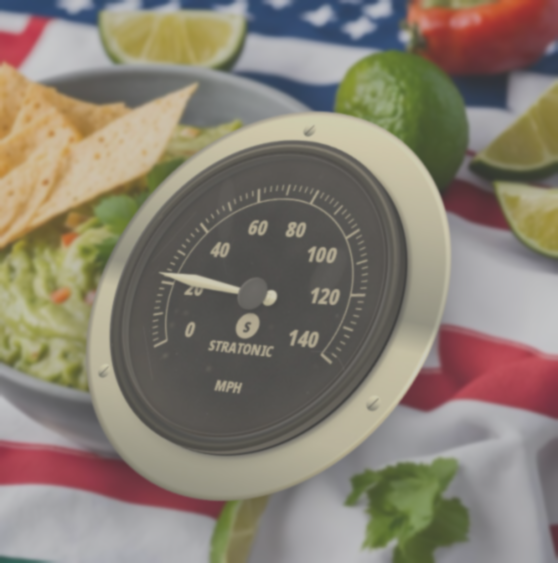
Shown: 22 mph
